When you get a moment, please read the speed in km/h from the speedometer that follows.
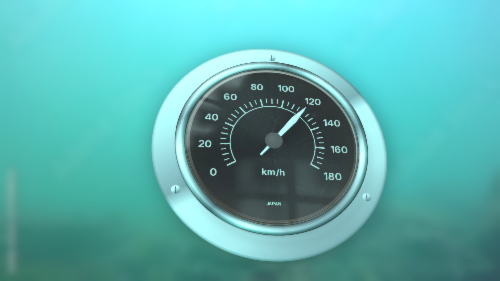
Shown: 120 km/h
